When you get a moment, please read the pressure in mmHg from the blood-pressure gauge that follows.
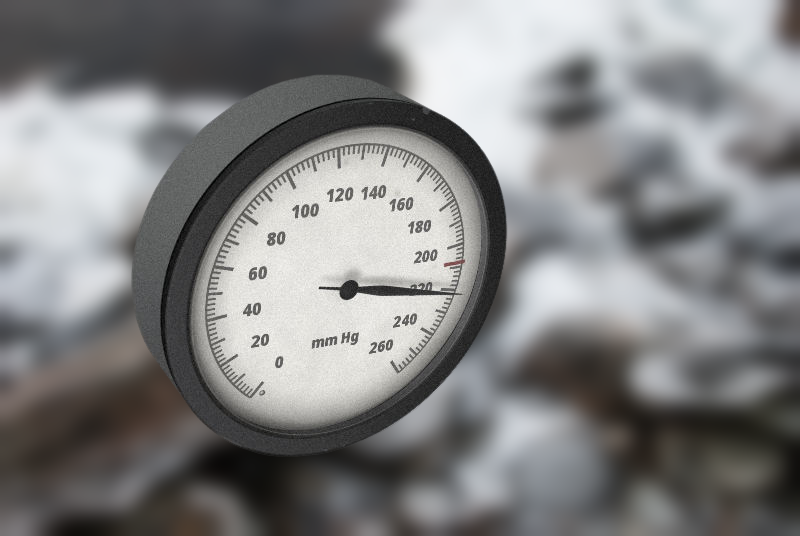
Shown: 220 mmHg
